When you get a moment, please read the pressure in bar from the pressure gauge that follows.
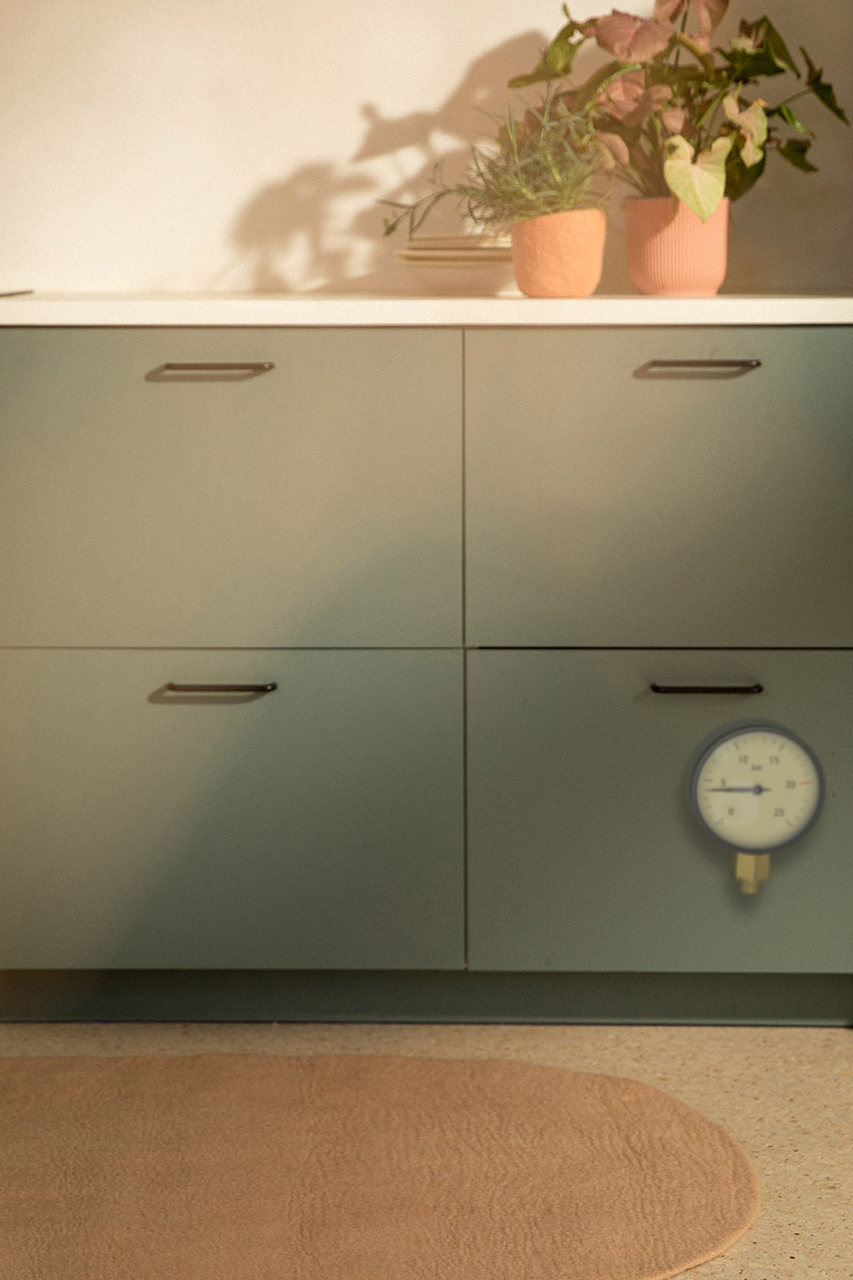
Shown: 4 bar
